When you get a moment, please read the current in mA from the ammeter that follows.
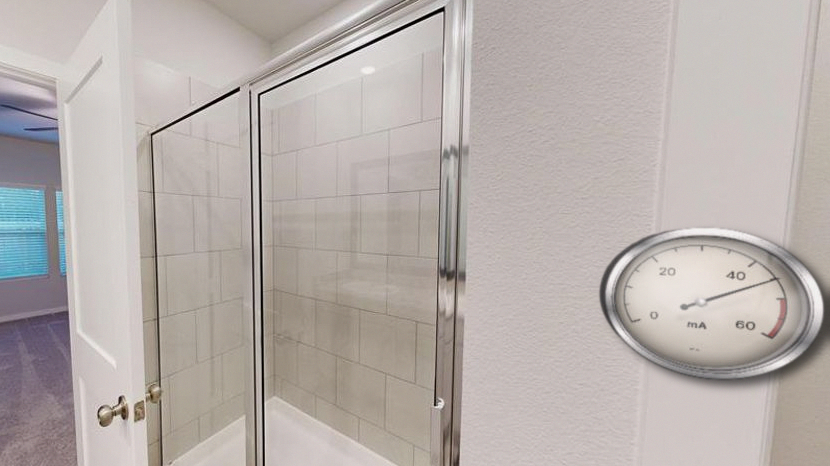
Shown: 45 mA
